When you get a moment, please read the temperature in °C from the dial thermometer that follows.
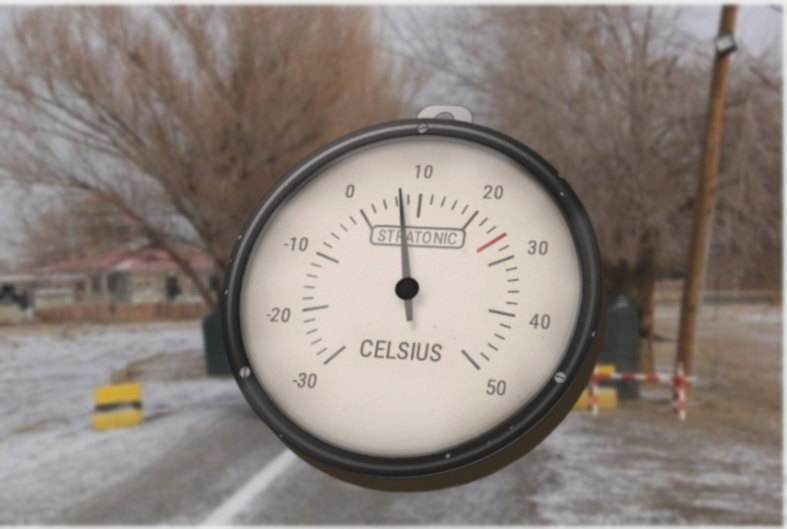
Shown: 7 °C
